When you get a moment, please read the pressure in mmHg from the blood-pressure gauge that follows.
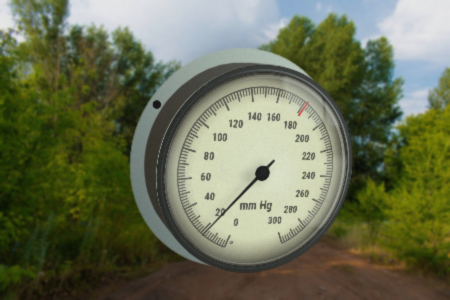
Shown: 20 mmHg
